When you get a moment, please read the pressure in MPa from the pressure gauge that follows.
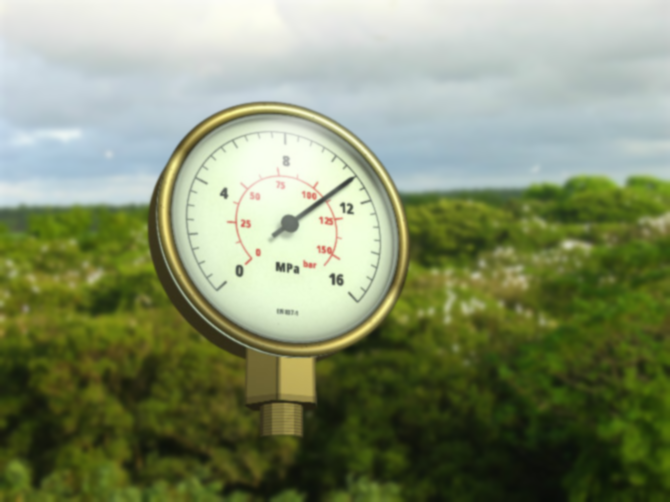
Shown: 11 MPa
